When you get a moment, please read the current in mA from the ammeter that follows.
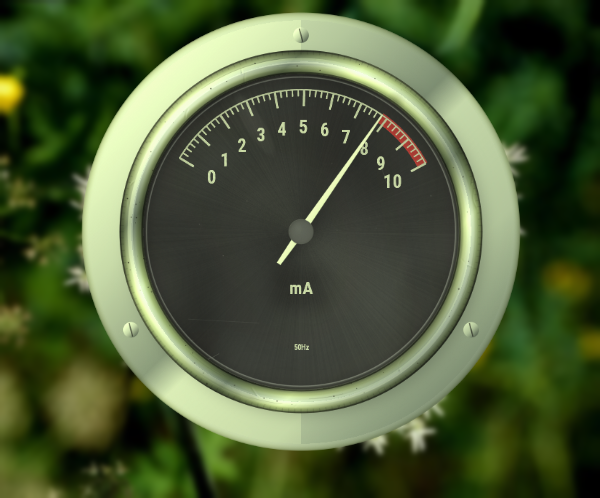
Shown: 7.8 mA
